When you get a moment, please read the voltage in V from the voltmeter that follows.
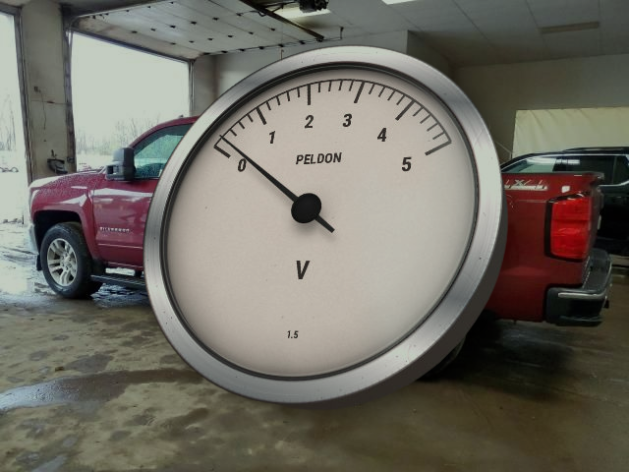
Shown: 0.2 V
